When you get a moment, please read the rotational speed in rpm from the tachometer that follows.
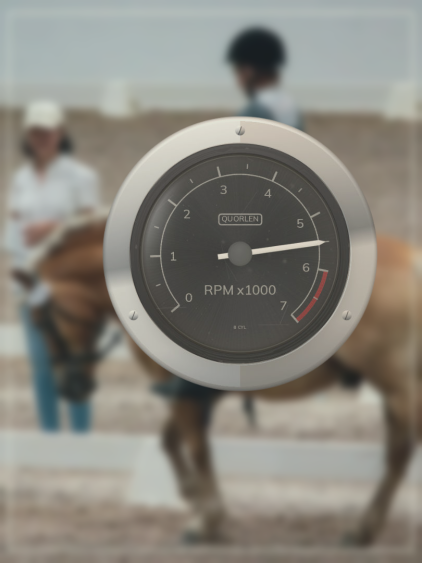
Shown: 5500 rpm
